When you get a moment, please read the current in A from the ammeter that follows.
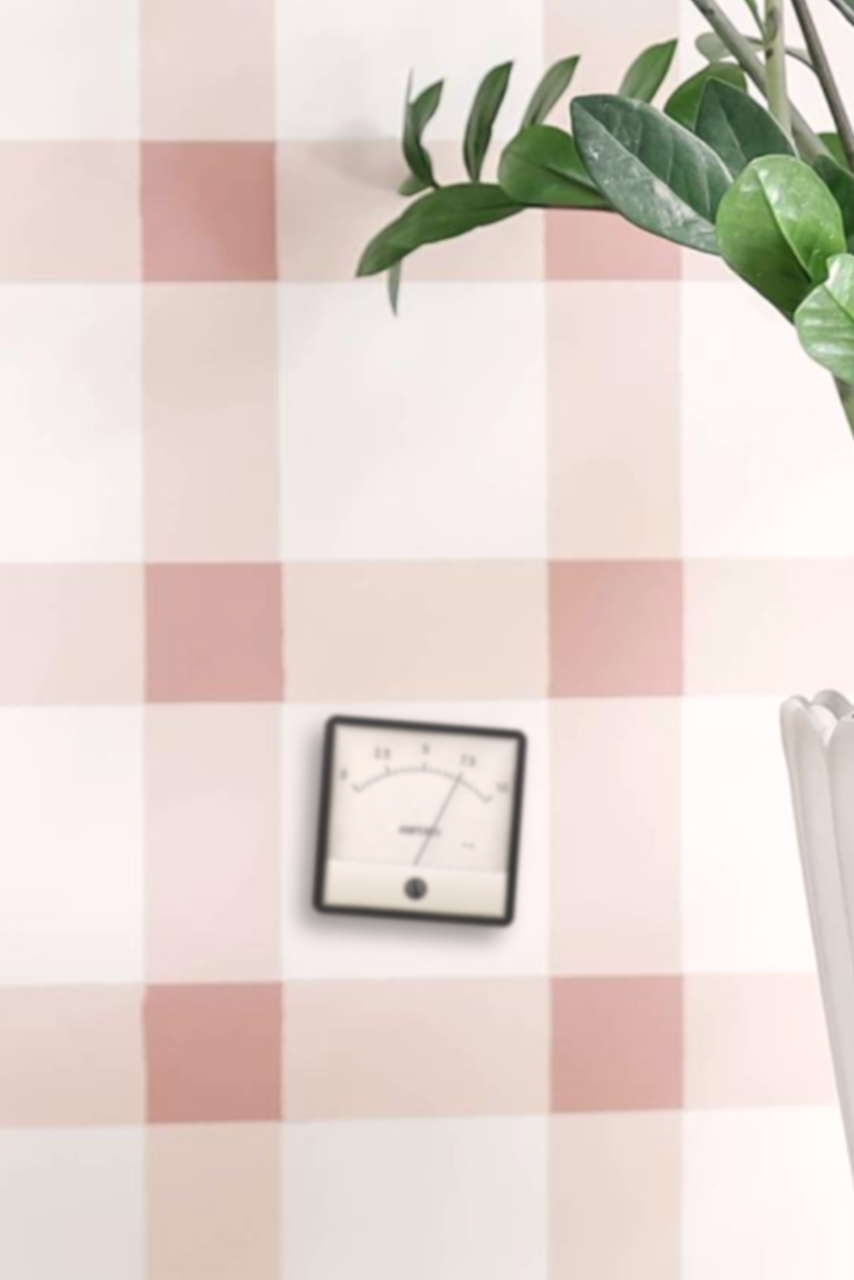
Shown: 7.5 A
